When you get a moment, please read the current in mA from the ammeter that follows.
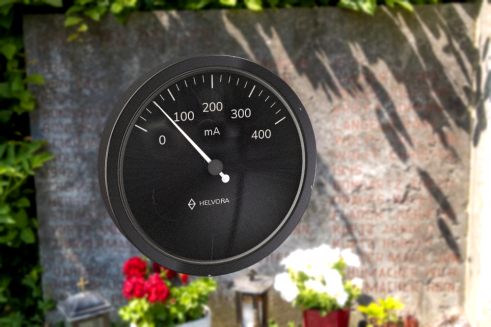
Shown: 60 mA
